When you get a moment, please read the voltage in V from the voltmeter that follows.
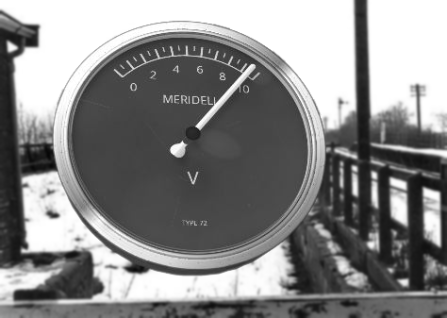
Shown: 9.5 V
